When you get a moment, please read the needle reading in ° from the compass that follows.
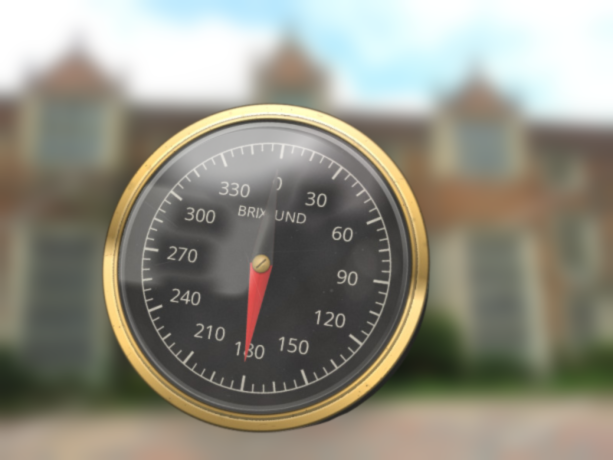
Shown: 180 °
